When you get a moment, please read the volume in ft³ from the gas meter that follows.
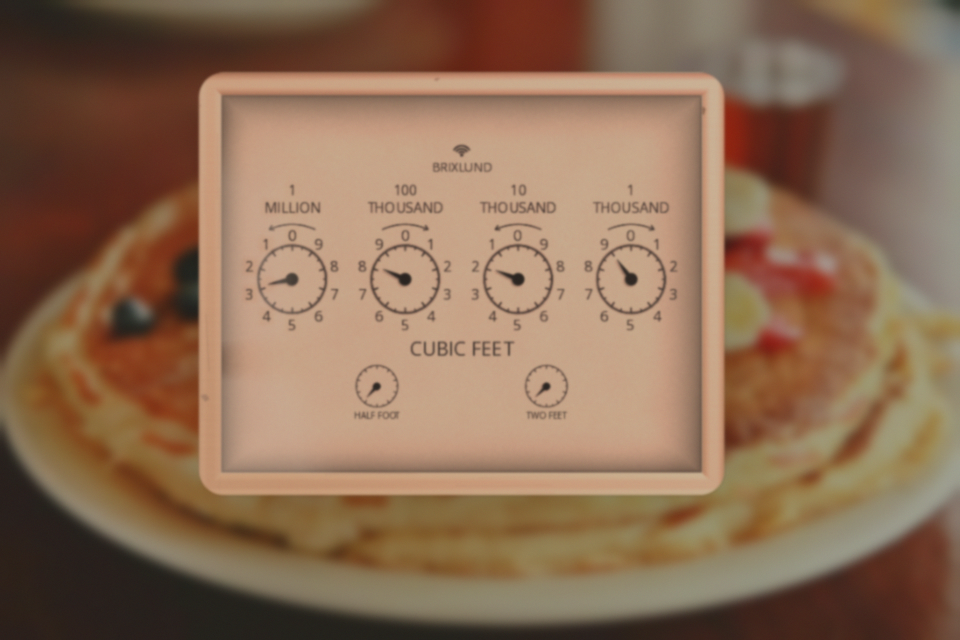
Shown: 281900 ft³
